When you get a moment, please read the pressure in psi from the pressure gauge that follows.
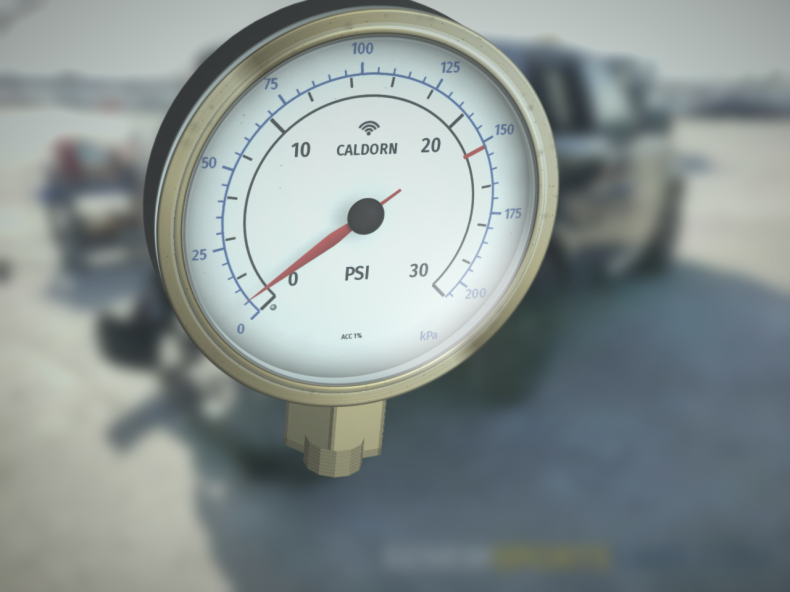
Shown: 1 psi
